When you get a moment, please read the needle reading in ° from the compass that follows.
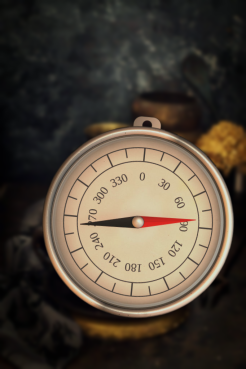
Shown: 82.5 °
